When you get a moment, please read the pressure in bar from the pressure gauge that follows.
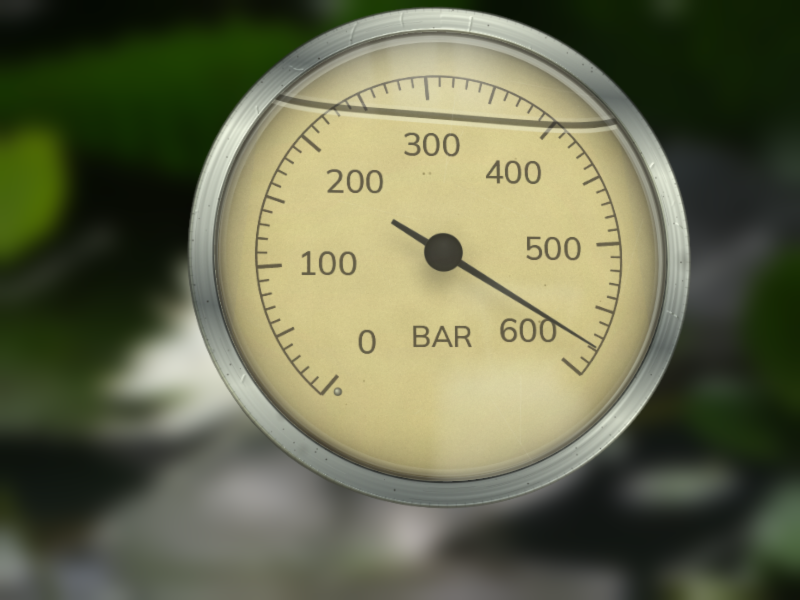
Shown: 580 bar
